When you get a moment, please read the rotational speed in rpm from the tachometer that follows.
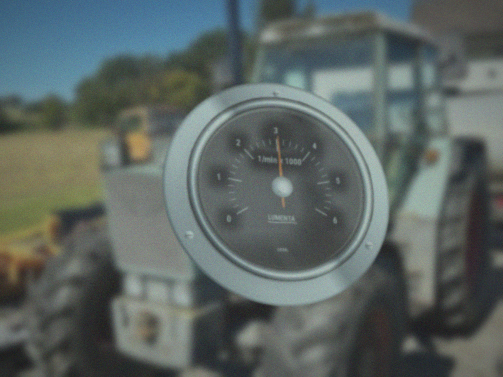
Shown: 3000 rpm
